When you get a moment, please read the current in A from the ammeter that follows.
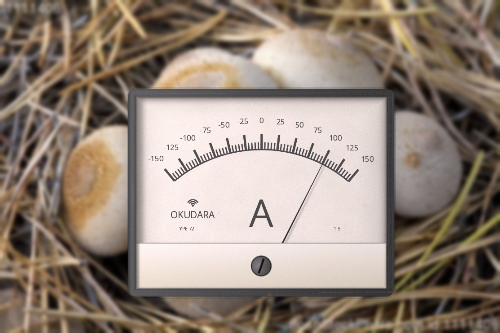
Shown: 100 A
